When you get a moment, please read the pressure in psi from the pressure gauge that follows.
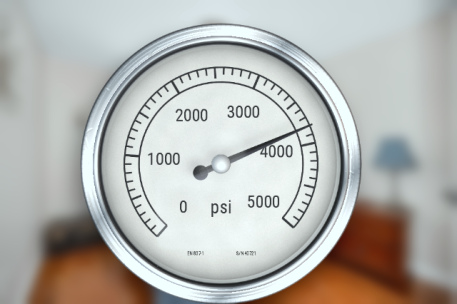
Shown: 3800 psi
